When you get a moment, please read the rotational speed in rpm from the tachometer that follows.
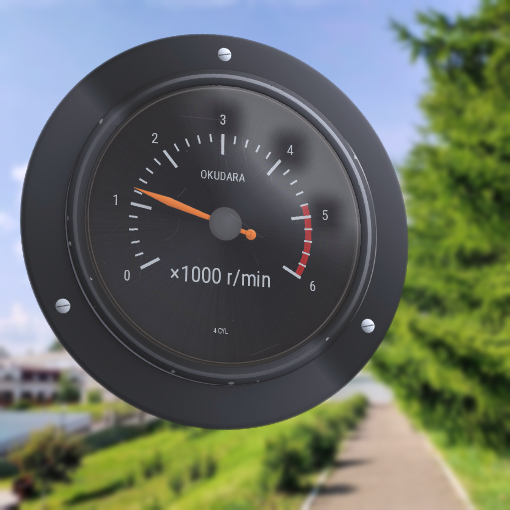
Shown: 1200 rpm
